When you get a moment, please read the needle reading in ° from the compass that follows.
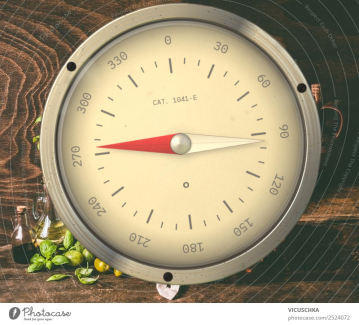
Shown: 275 °
